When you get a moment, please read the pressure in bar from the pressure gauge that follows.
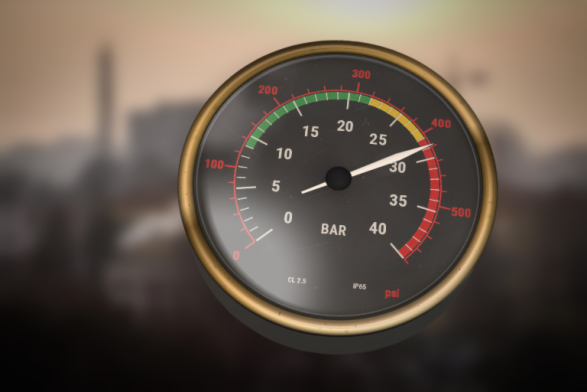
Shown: 29 bar
